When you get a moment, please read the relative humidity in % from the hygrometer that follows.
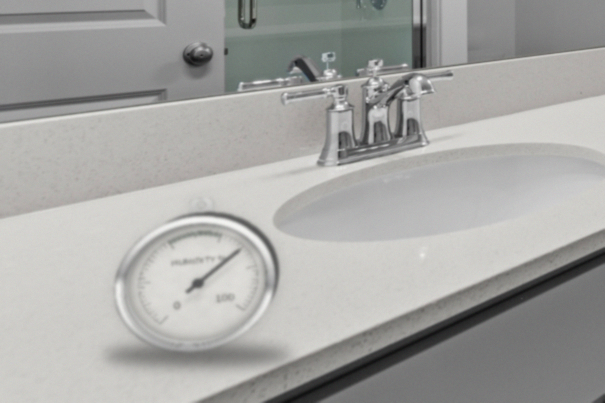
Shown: 70 %
